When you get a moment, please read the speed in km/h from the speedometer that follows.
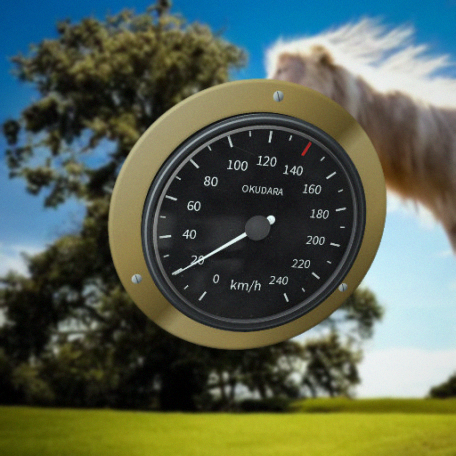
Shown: 20 km/h
